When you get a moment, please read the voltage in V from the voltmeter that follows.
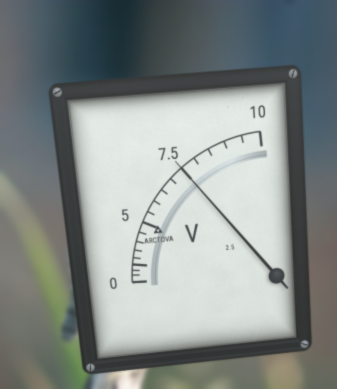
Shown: 7.5 V
